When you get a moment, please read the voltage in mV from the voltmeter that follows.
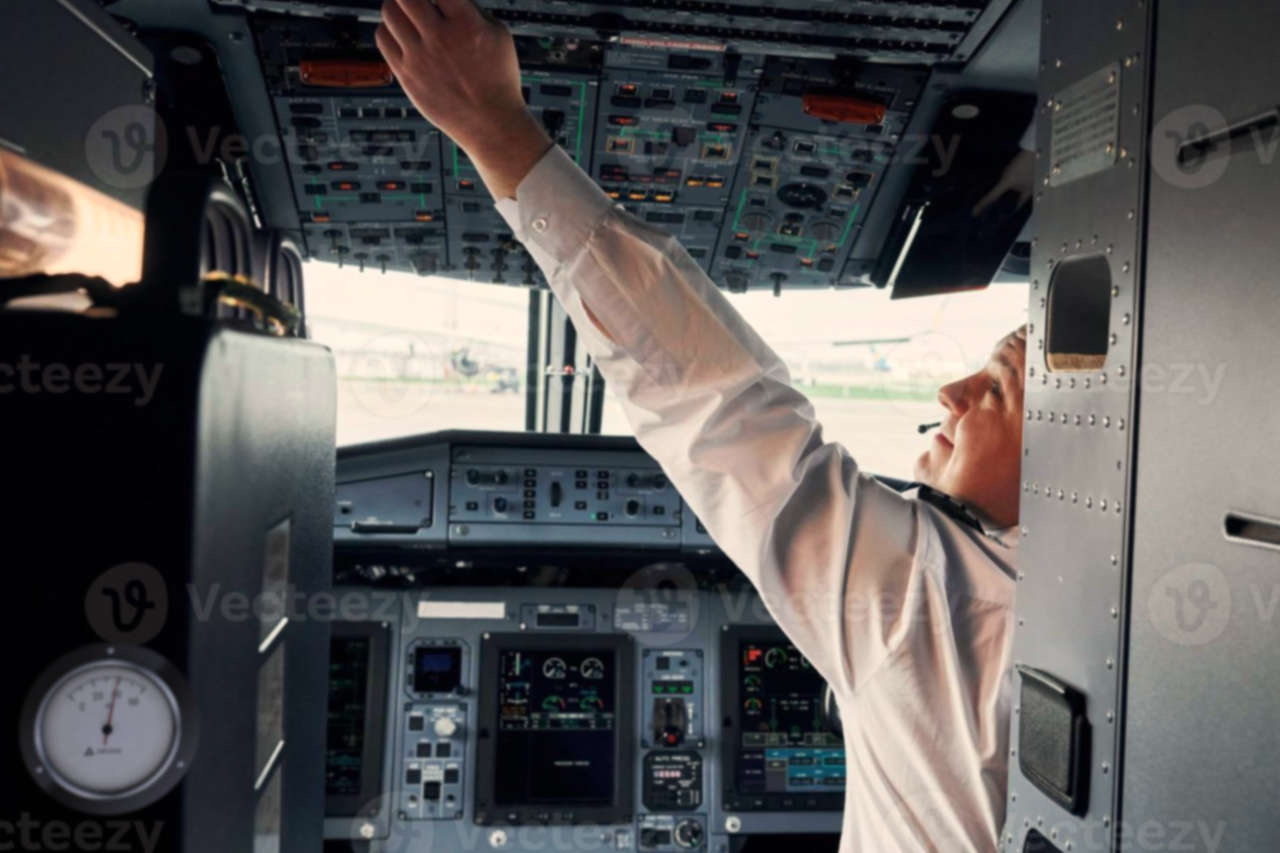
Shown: 40 mV
